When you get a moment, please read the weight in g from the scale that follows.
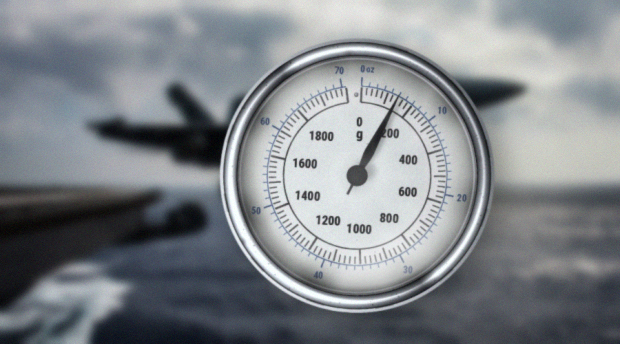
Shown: 140 g
